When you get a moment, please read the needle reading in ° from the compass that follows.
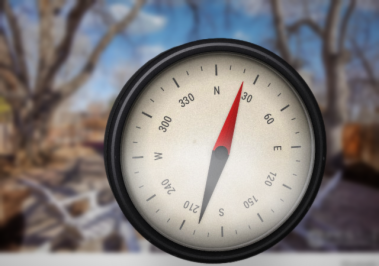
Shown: 20 °
